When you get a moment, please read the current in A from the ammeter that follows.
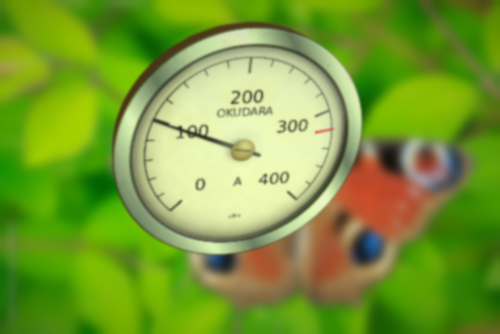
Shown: 100 A
